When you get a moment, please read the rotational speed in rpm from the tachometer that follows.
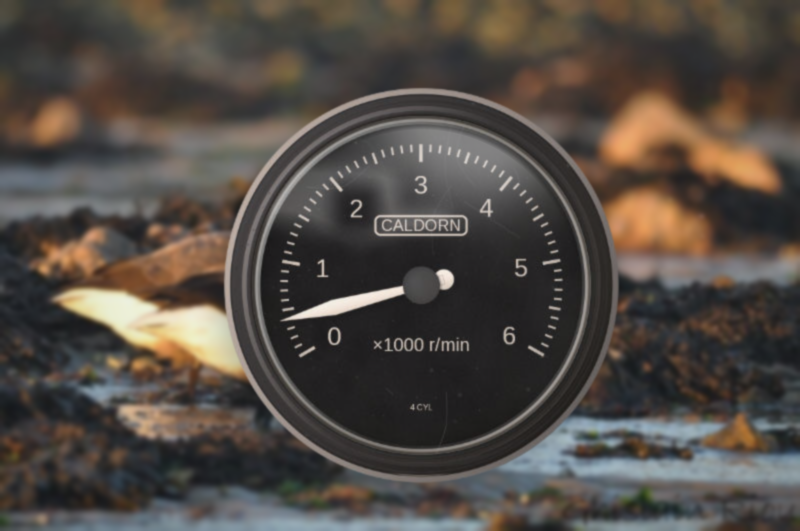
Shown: 400 rpm
